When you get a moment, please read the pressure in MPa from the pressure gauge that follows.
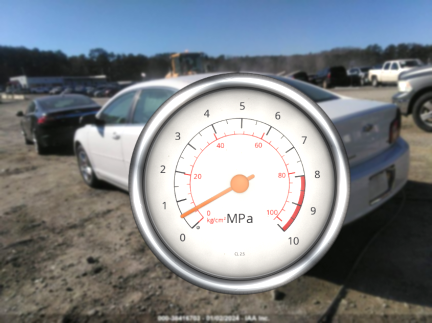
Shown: 0.5 MPa
